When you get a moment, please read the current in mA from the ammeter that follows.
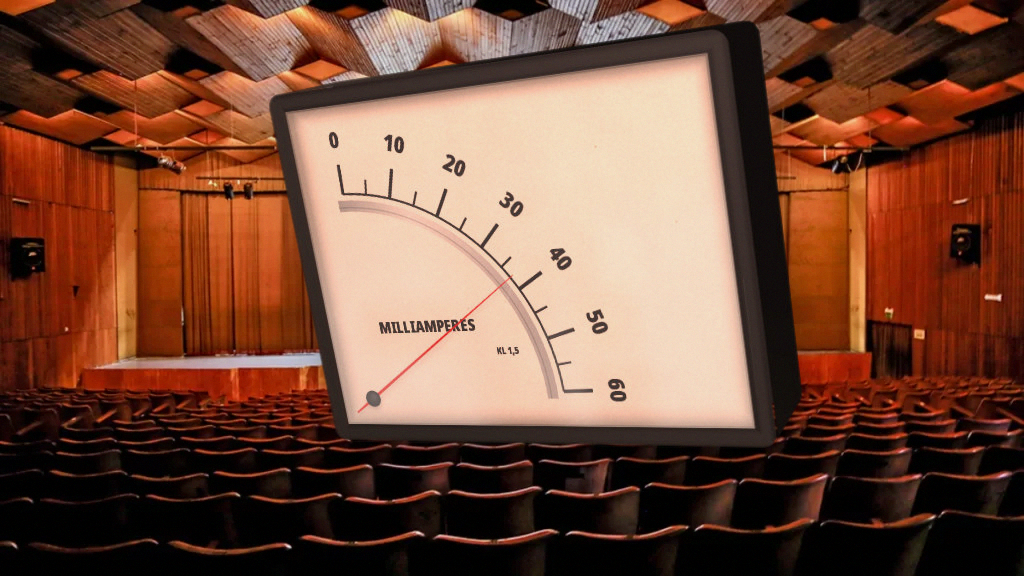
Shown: 37.5 mA
